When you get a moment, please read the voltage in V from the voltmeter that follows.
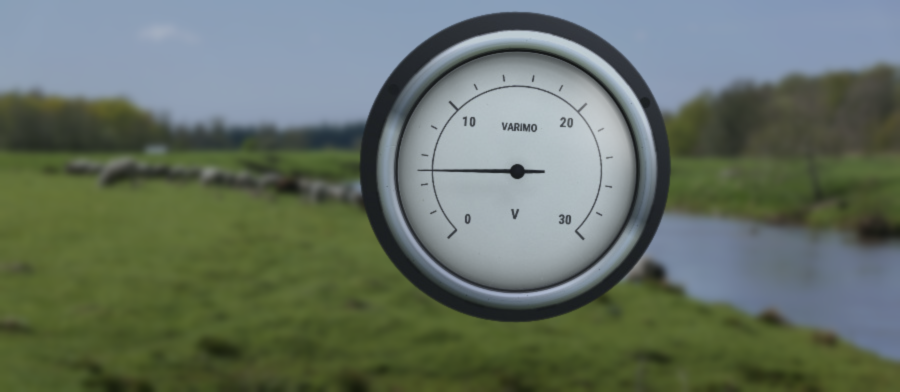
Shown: 5 V
